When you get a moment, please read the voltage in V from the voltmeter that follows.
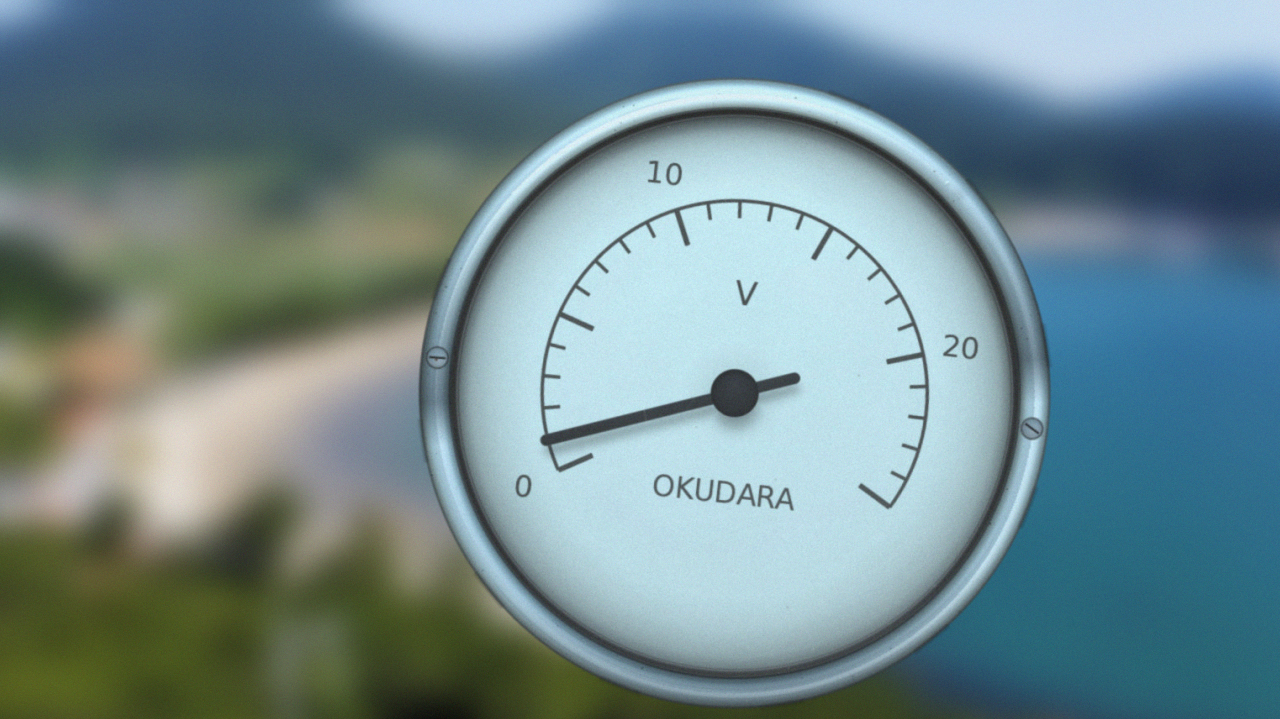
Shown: 1 V
